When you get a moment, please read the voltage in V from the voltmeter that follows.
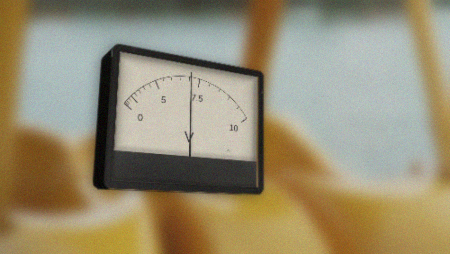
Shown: 7 V
